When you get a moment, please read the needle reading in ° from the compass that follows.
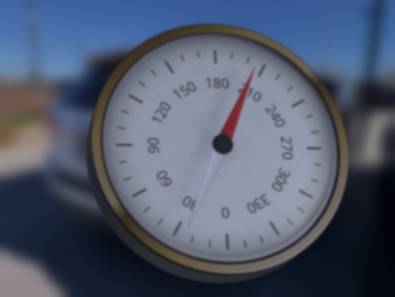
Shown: 205 °
